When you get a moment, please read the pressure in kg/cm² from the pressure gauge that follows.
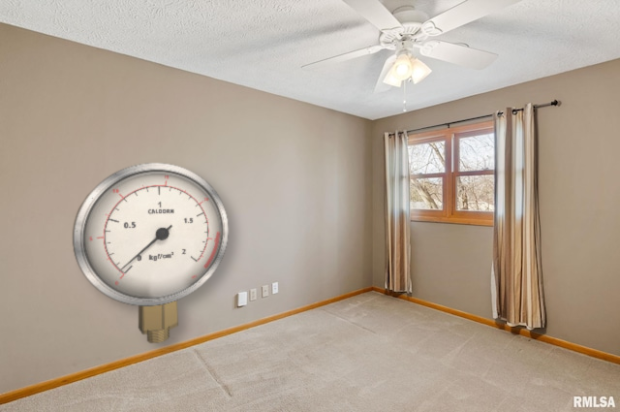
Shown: 0.05 kg/cm²
